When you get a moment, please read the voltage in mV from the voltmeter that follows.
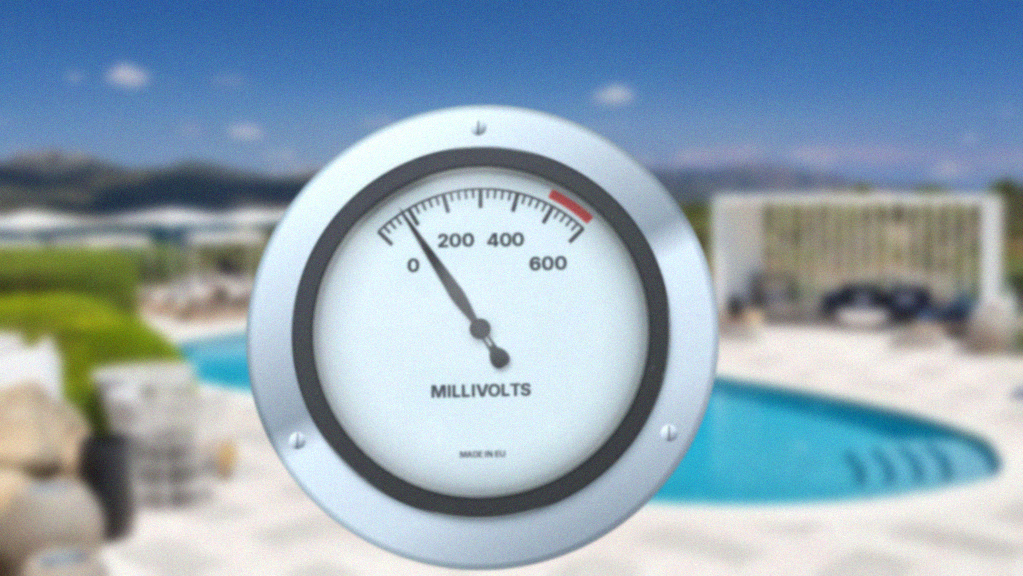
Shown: 80 mV
